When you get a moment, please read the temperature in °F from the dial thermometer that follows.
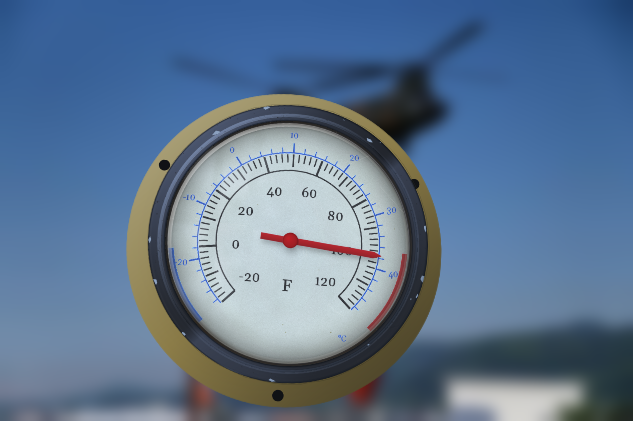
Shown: 100 °F
